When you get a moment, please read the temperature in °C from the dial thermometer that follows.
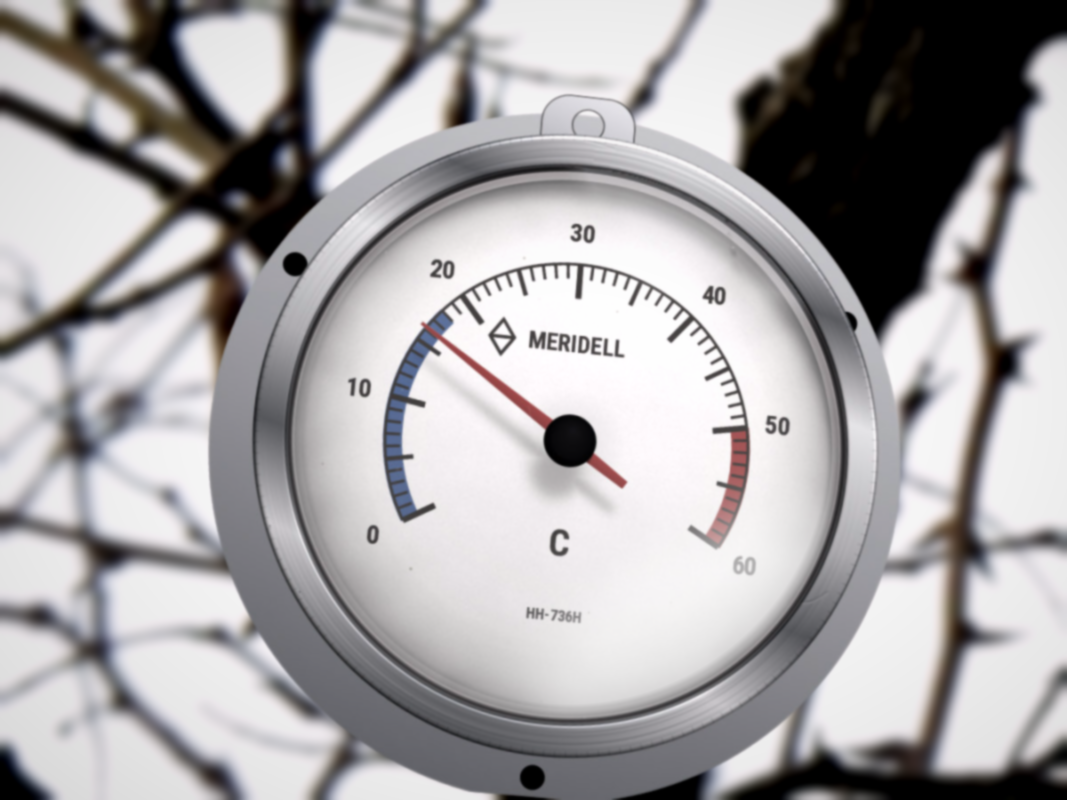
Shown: 16 °C
